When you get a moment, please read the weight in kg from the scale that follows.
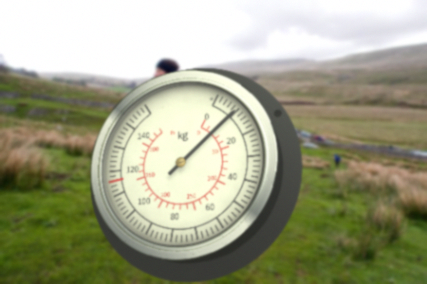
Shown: 10 kg
